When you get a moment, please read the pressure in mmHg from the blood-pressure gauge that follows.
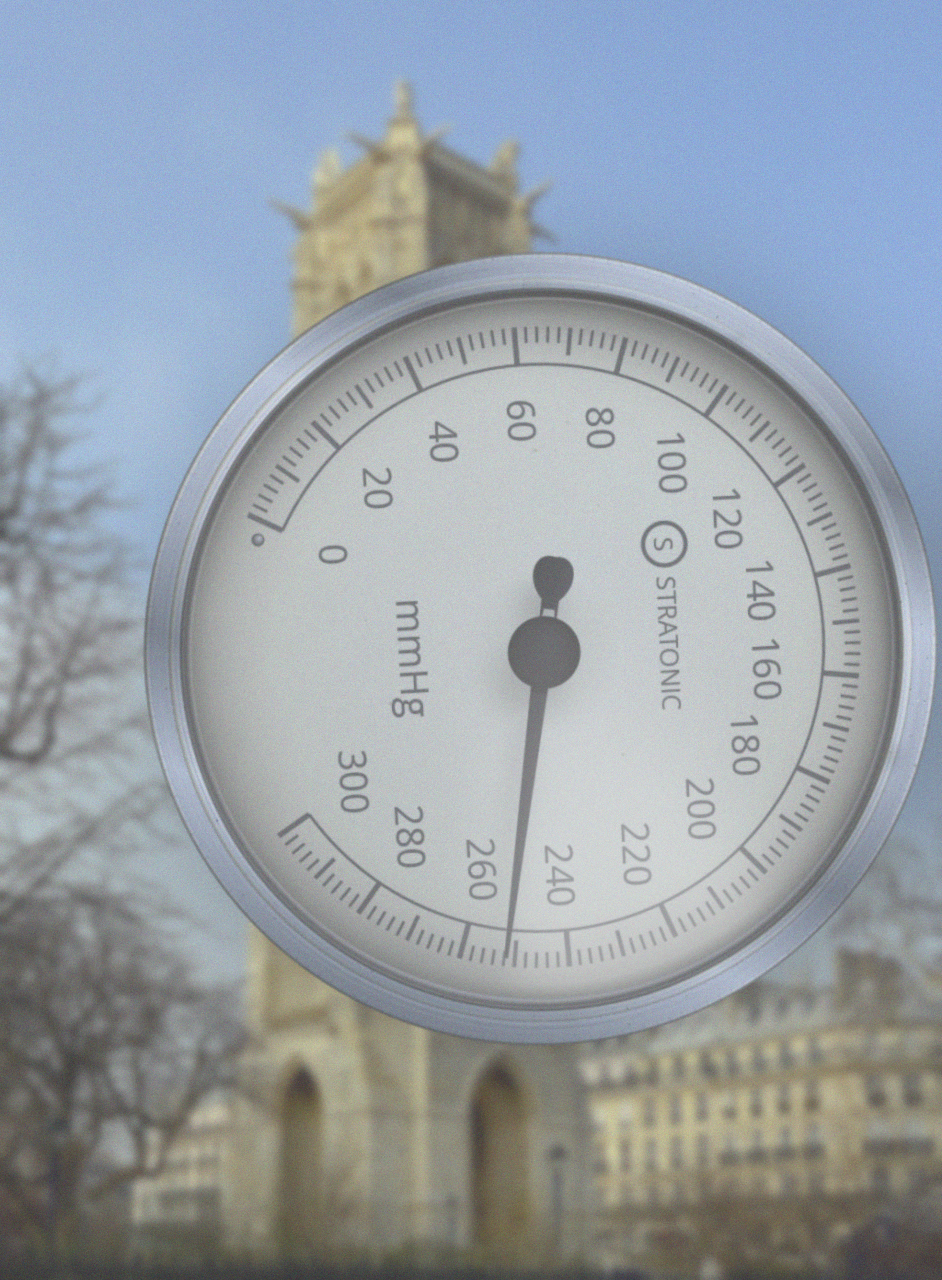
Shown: 252 mmHg
